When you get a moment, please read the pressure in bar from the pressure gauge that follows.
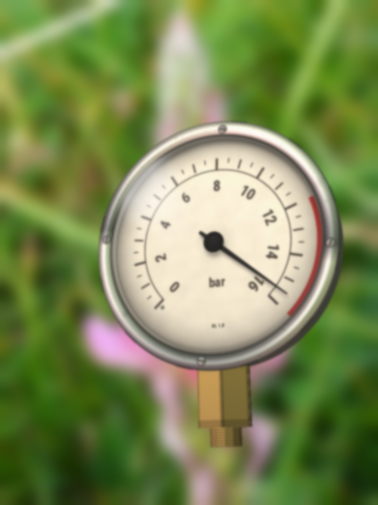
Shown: 15.5 bar
